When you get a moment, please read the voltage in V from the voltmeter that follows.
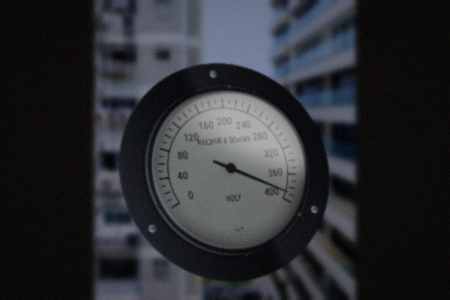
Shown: 390 V
